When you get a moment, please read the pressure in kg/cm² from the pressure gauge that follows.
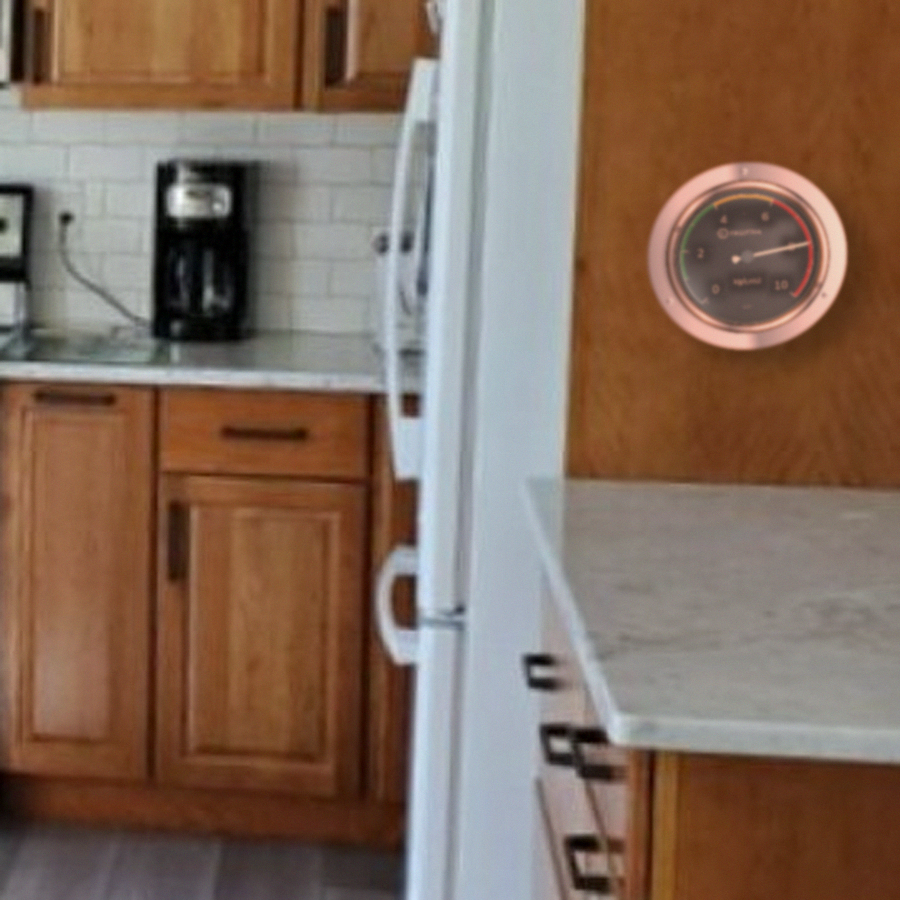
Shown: 8 kg/cm²
